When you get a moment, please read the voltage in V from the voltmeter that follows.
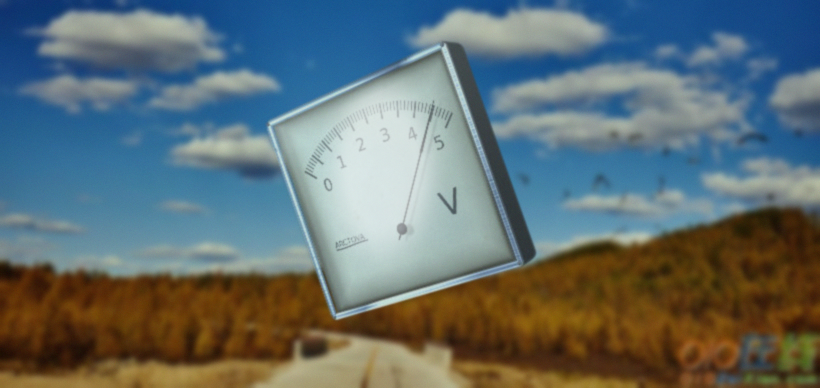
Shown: 4.5 V
